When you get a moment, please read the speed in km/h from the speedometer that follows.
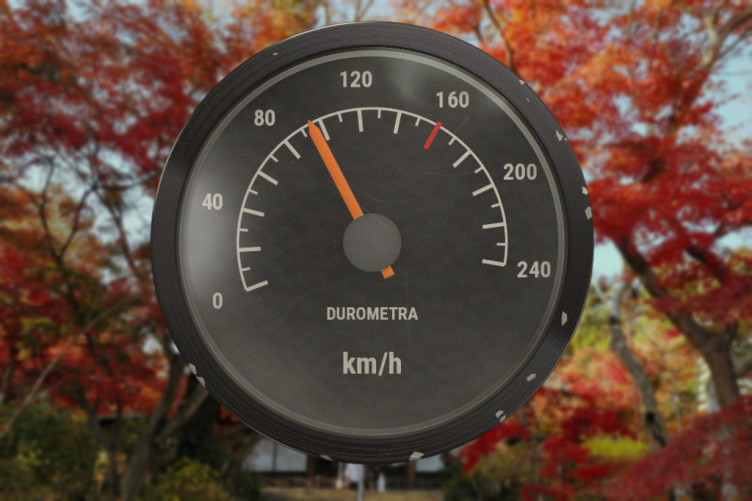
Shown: 95 km/h
